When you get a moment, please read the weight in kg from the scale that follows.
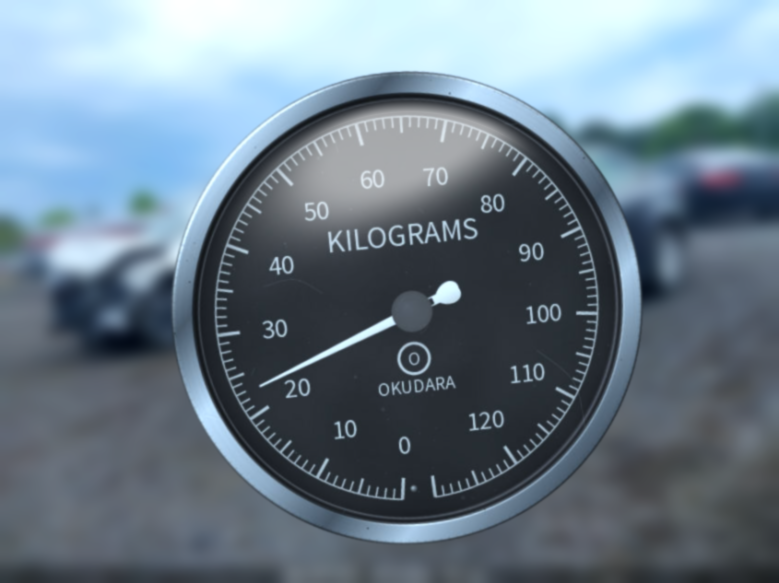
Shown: 23 kg
